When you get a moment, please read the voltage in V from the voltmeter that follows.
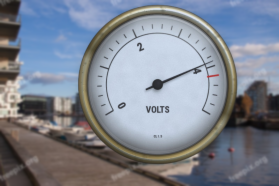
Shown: 3.9 V
